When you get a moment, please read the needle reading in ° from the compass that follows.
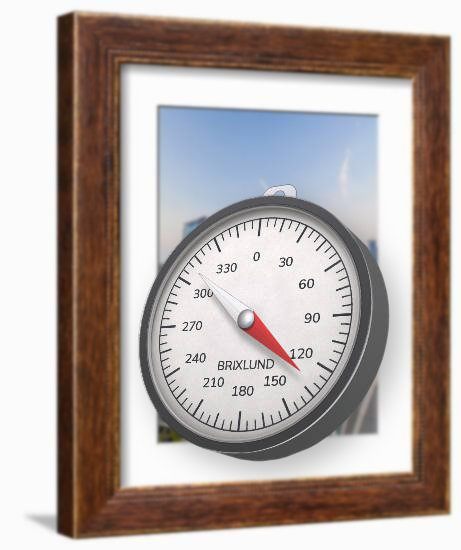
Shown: 130 °
